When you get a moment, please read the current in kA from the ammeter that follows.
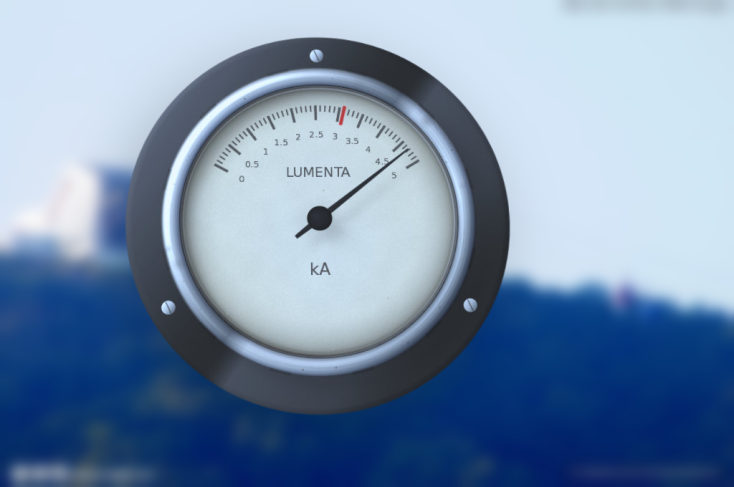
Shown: 4.7 kA
